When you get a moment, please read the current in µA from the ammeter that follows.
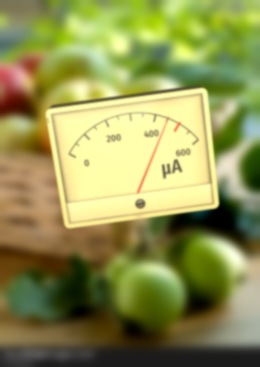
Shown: 450 µA
